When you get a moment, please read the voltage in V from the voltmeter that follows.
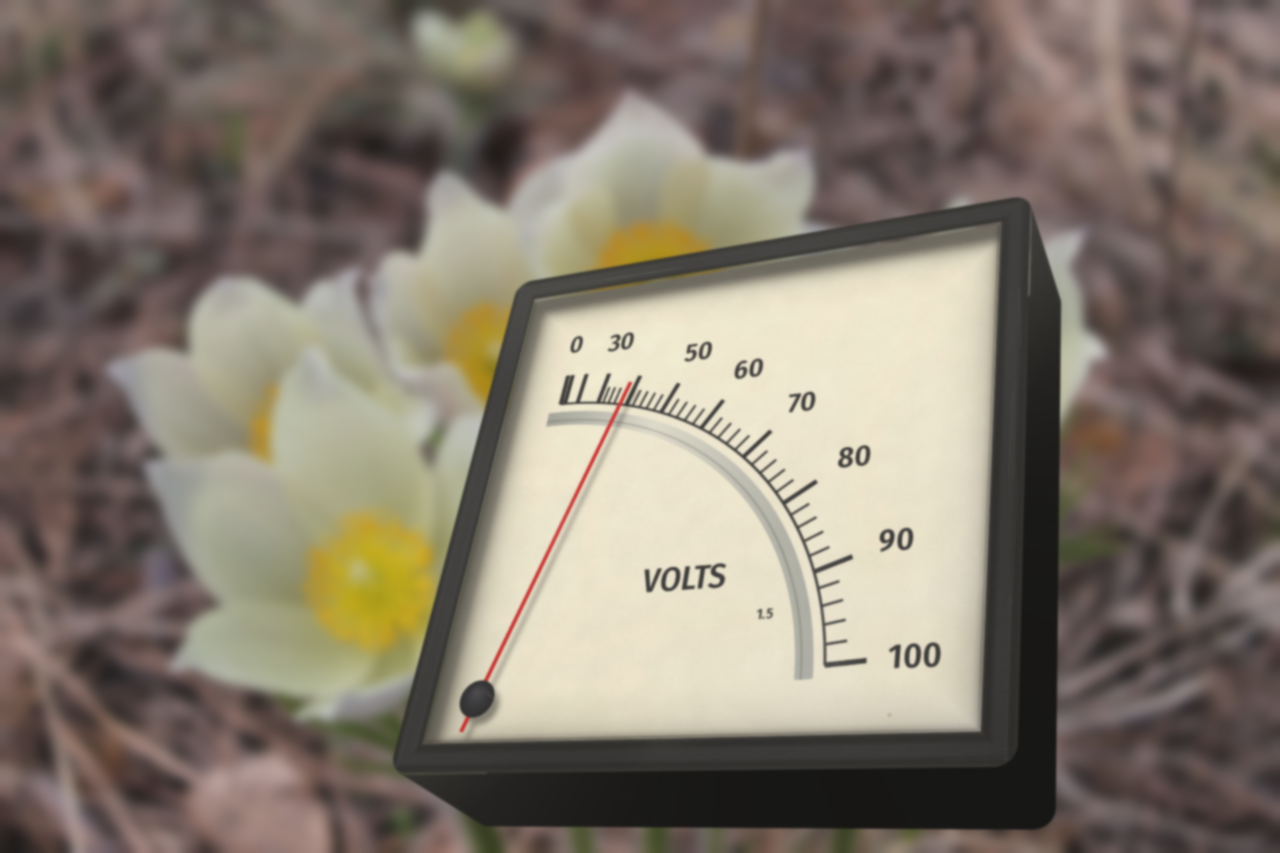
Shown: 40 V
